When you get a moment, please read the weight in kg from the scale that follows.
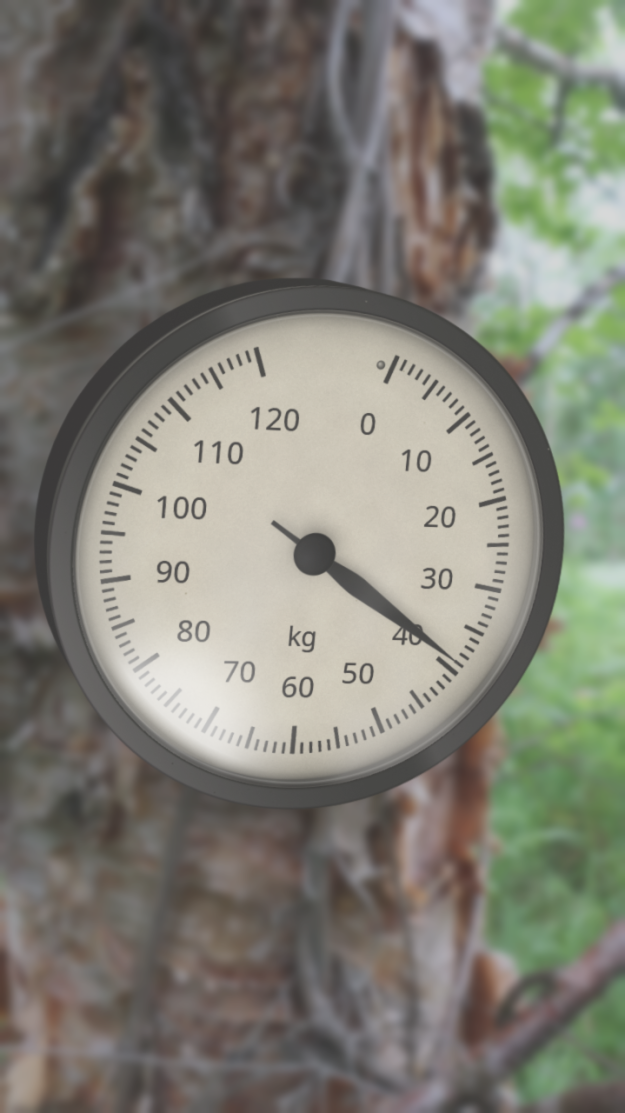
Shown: 39 kg
